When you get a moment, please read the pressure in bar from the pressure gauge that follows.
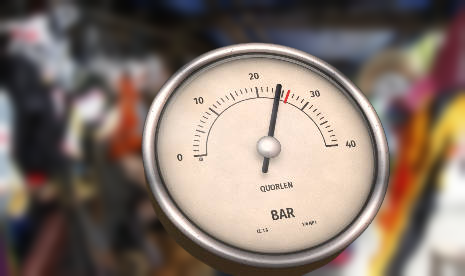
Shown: 24 bar
